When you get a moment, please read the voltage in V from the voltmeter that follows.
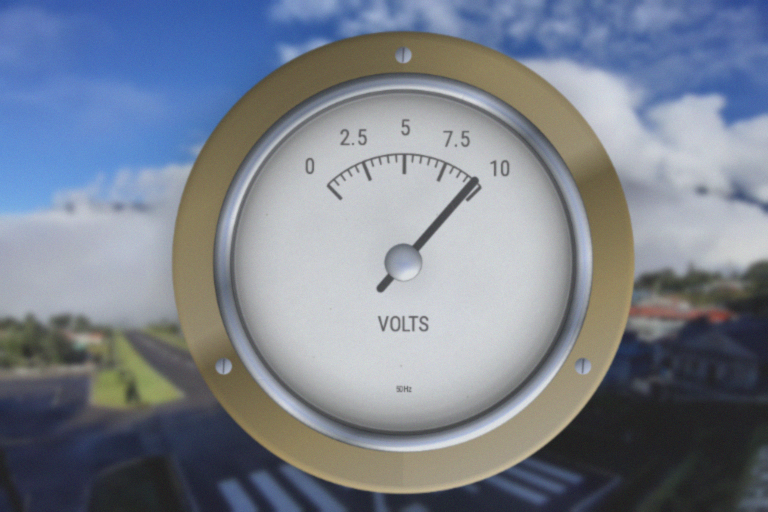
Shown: 9.5 V
